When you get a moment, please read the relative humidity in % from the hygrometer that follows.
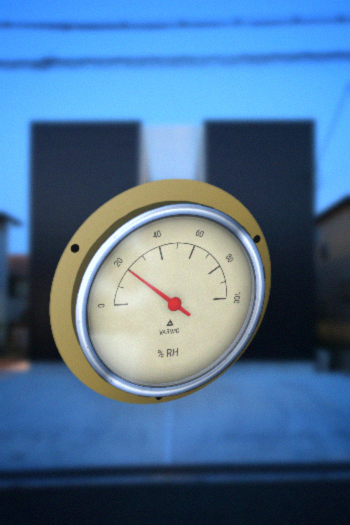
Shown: 20 %
